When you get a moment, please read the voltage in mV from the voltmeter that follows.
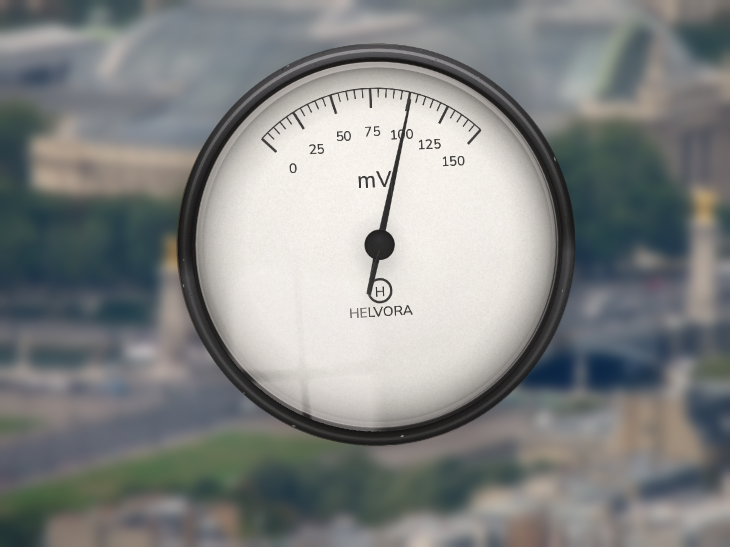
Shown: 100 mV
